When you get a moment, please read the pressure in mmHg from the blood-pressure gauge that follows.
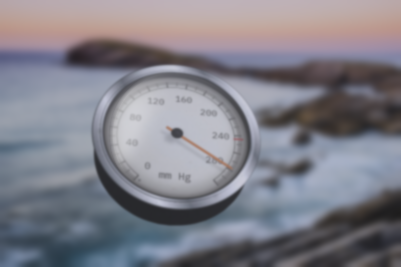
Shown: 280 mmHg
